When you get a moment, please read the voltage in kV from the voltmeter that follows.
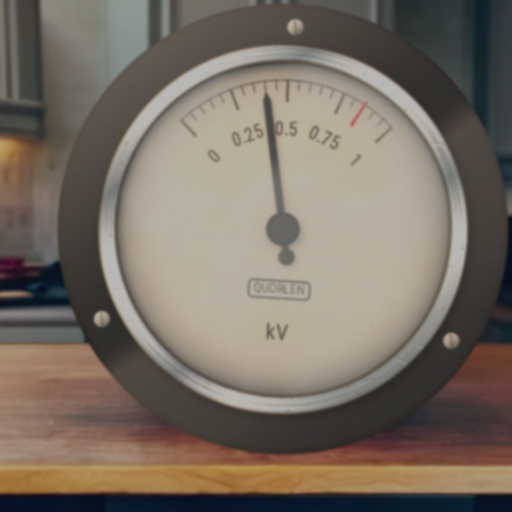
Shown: 0.4 kV
